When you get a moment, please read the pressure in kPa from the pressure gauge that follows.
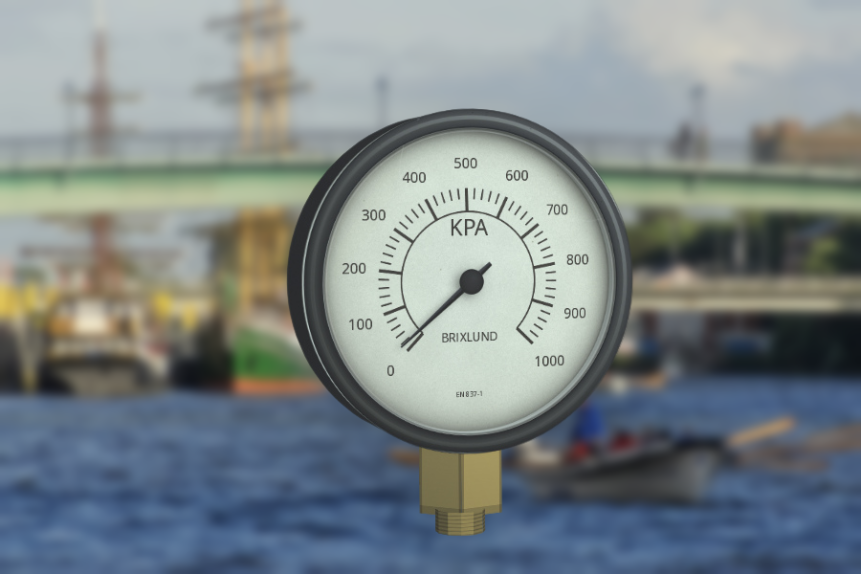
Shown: 20 kPa
